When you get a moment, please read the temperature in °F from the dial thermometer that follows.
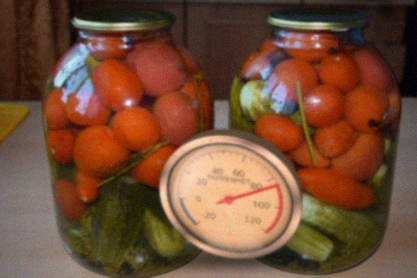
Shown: 84 °F
